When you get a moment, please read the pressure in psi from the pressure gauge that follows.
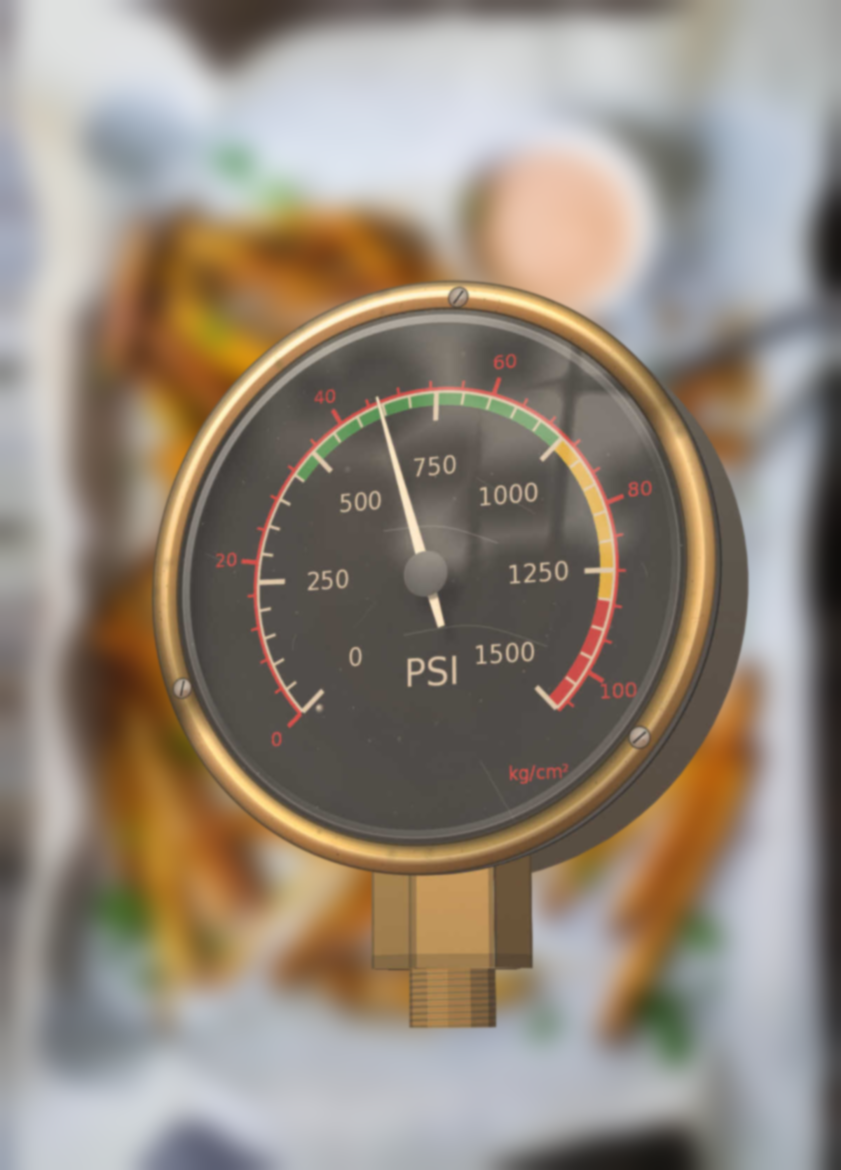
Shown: 650 psi
